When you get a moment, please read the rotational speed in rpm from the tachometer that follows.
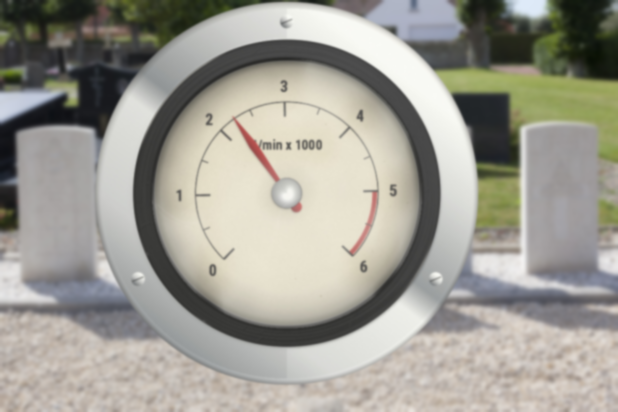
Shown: 2250 rpm
